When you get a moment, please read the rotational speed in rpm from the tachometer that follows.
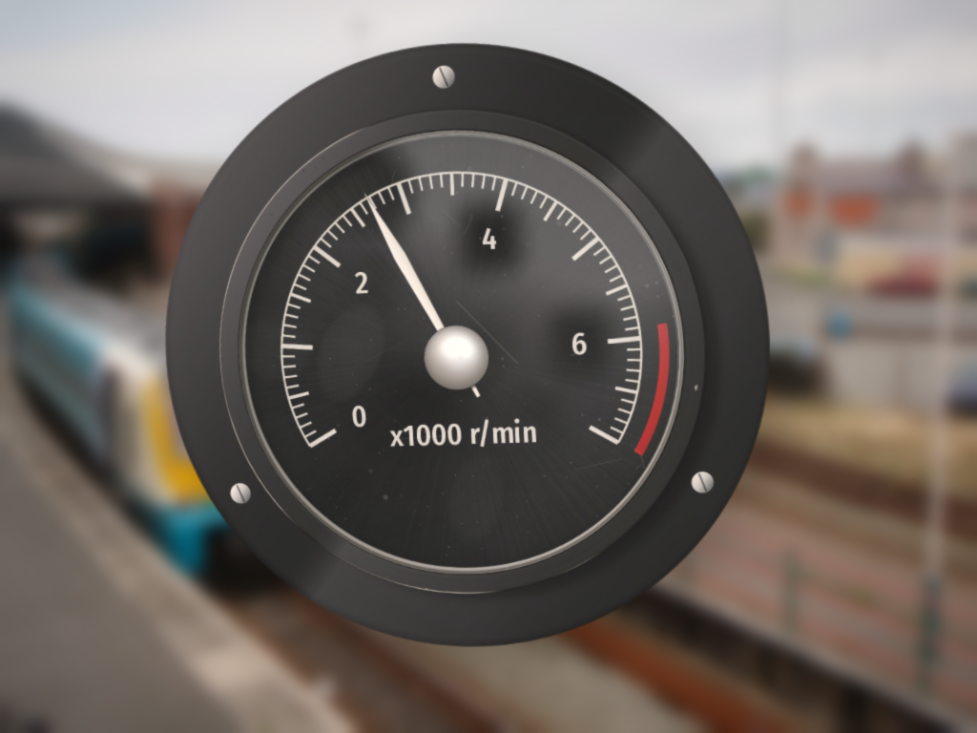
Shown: 2700 rpm
